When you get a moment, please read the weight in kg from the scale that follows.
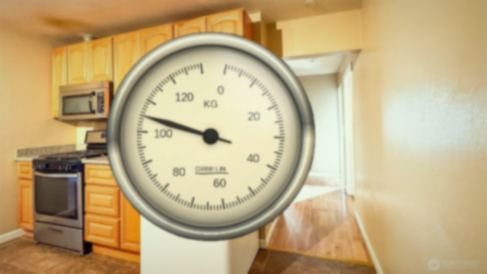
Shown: 105 kg
